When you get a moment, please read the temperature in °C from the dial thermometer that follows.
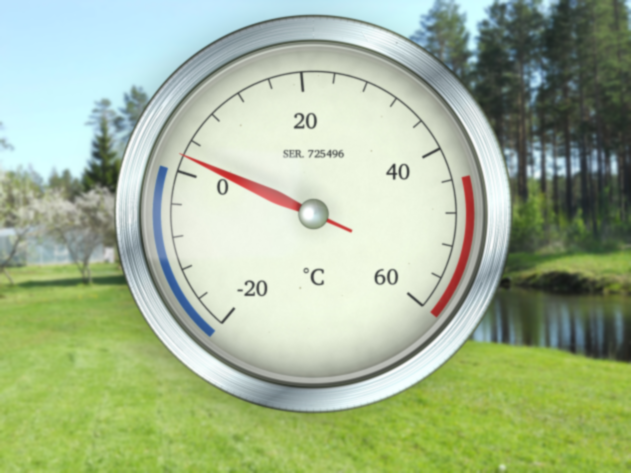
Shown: 2 °C
